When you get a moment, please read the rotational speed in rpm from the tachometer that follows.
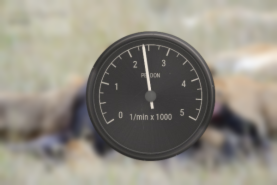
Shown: 2375 rpm
